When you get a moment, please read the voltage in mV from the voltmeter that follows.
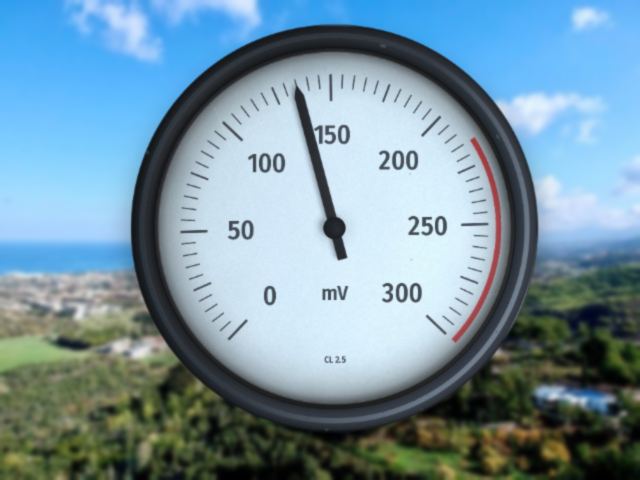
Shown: 135 mV
